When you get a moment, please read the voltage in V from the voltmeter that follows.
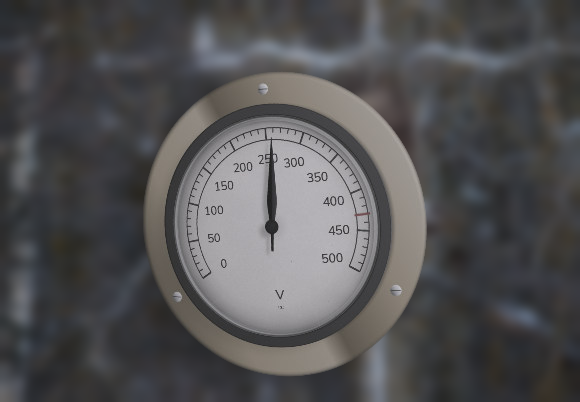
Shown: 260 V
